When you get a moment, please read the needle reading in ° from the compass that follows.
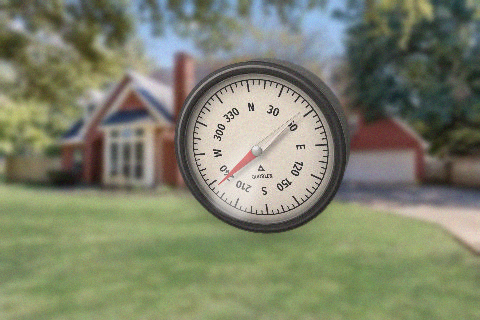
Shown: 235 °
